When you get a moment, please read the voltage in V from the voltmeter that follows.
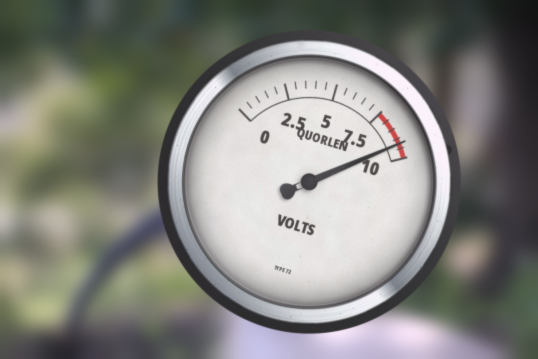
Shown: 9.25 V
